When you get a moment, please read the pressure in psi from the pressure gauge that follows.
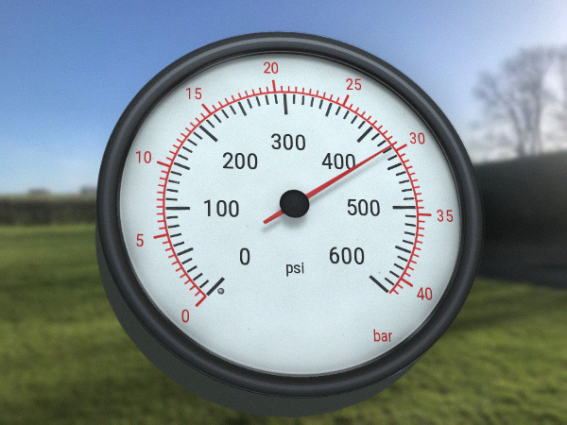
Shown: 430 psi
